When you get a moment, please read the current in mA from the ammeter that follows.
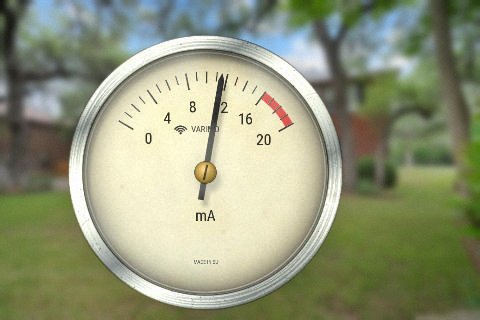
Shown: 11.5 mA
